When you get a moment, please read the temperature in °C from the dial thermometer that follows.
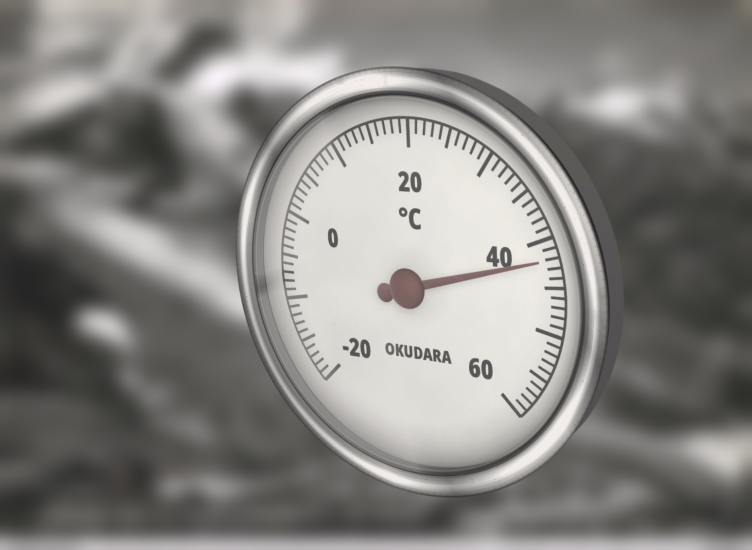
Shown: 42 °C
